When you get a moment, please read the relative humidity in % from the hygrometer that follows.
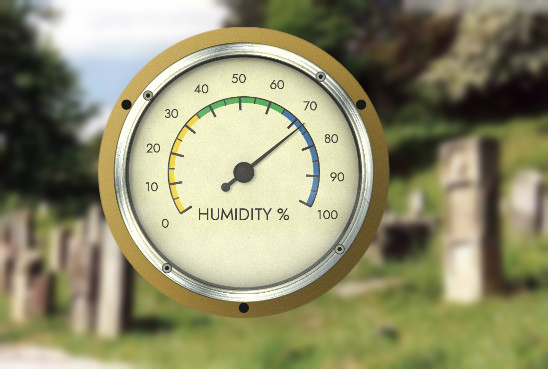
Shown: 72.5 %
